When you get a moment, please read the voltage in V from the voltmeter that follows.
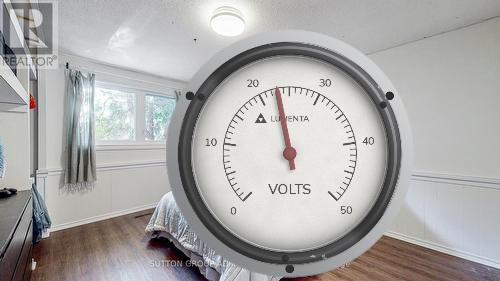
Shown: 23 V
